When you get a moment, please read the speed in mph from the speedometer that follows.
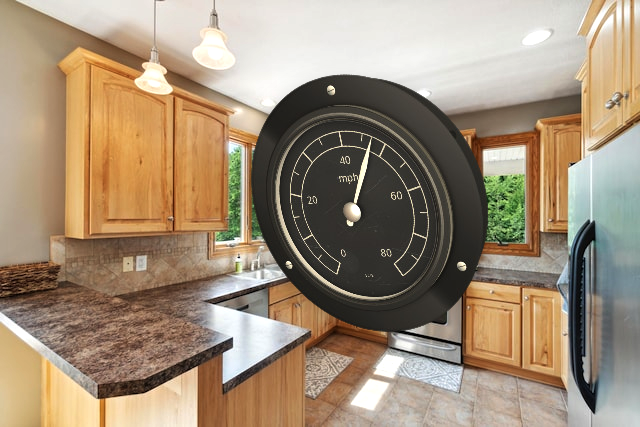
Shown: 47.5 mph
